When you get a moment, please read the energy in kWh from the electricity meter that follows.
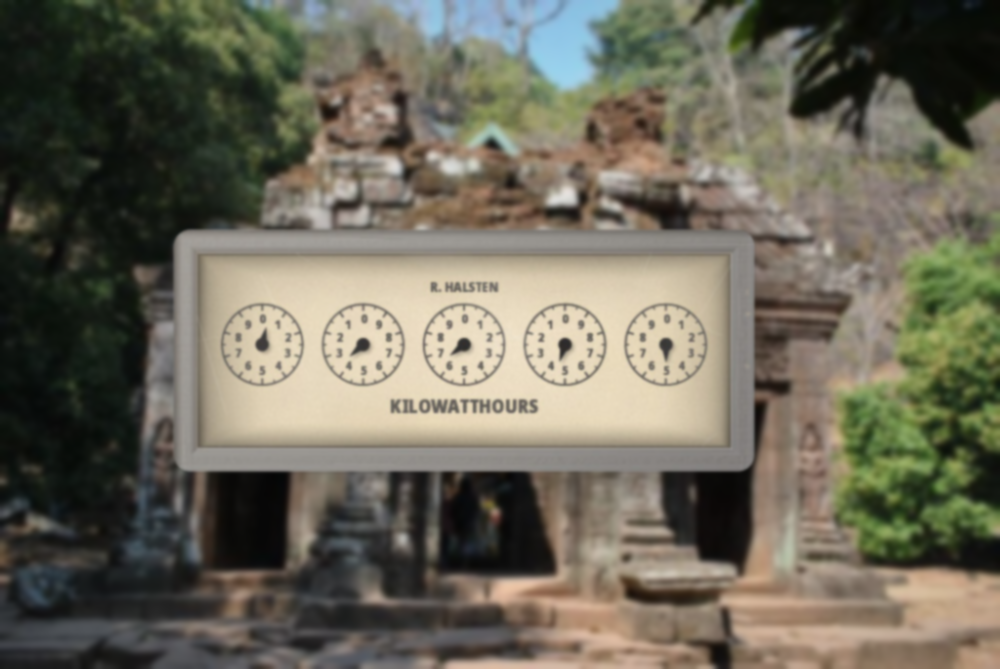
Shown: 3645 kWh
